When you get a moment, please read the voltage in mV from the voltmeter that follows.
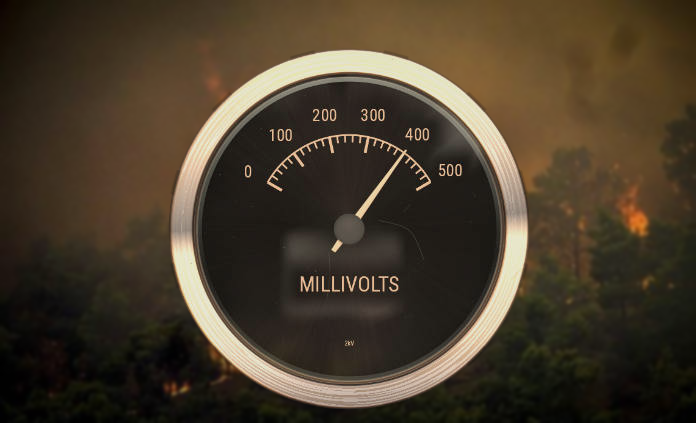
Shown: 400 mV
